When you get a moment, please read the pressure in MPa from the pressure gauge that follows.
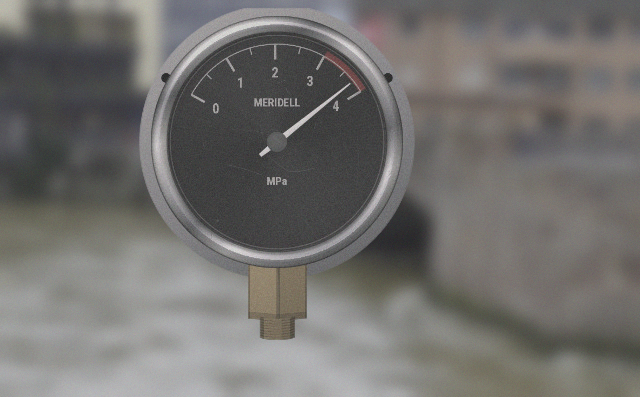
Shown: 3.75 MPa
